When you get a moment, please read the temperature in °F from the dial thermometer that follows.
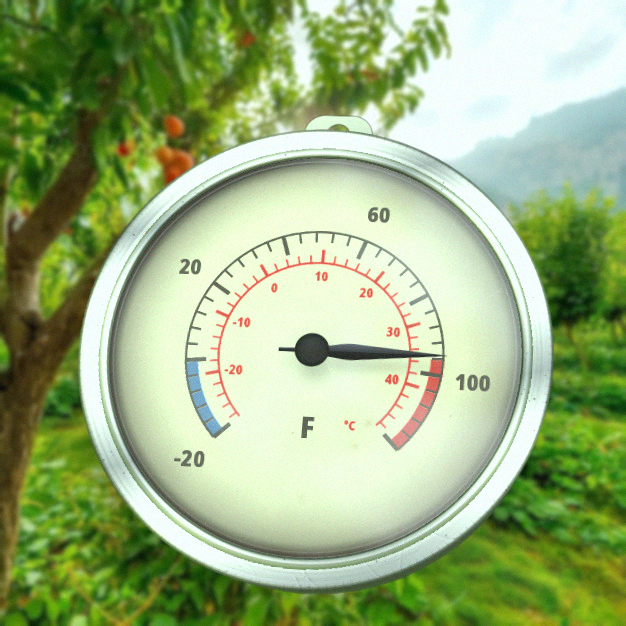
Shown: 96 °F
